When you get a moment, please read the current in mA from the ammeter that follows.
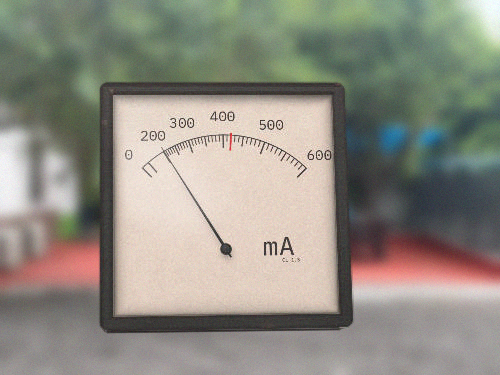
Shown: 200 mA
